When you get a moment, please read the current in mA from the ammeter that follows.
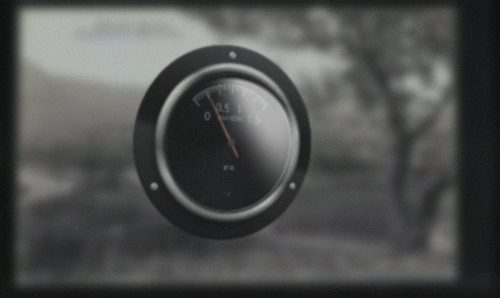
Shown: 0.25 mA
